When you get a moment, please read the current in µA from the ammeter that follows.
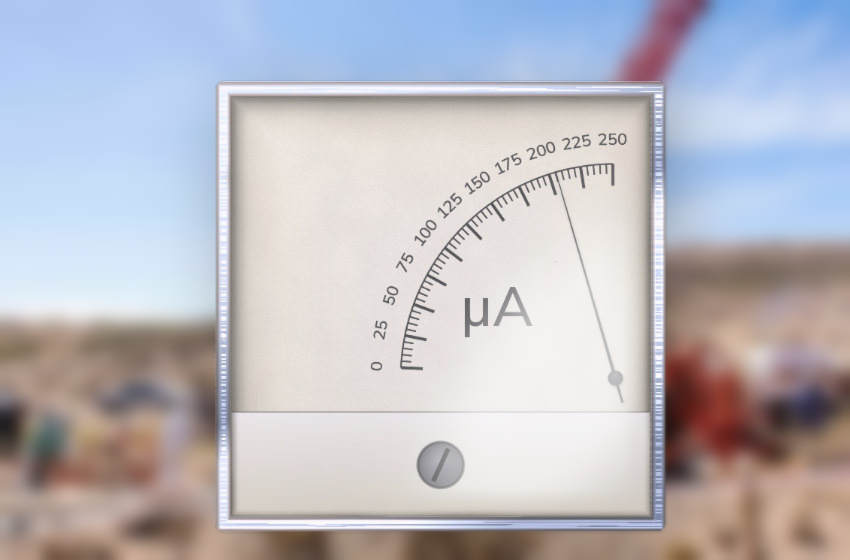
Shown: 205 µA
